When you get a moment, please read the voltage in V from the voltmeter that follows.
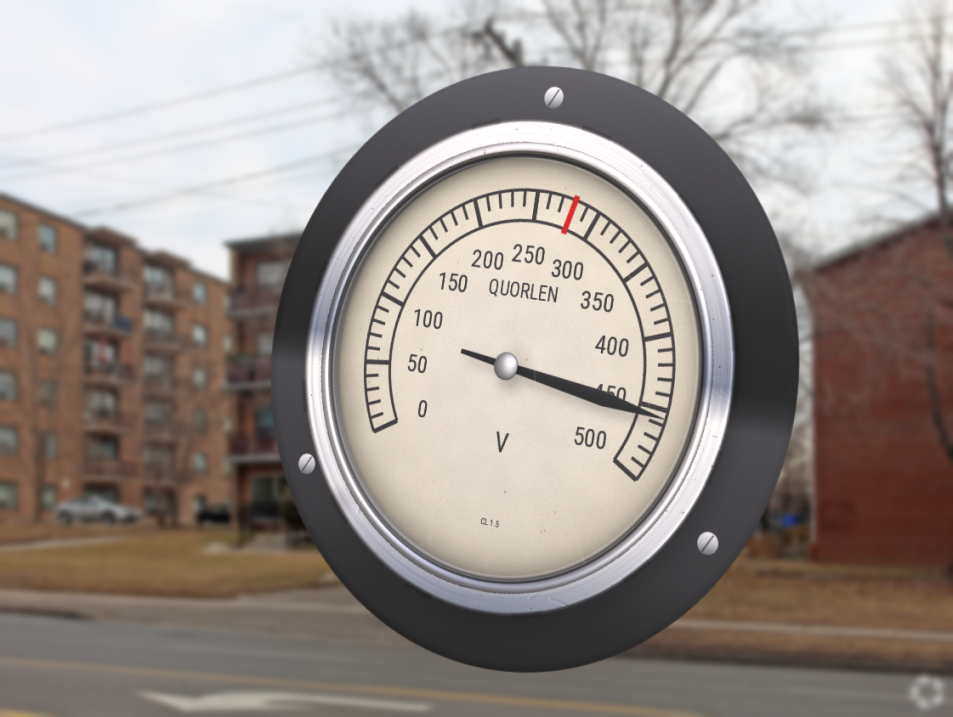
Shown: 455 V
